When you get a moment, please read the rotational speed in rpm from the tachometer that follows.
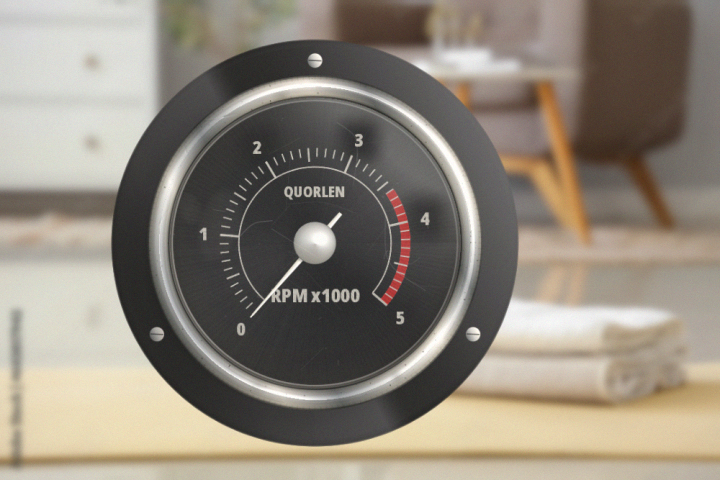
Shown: 0 rpm
